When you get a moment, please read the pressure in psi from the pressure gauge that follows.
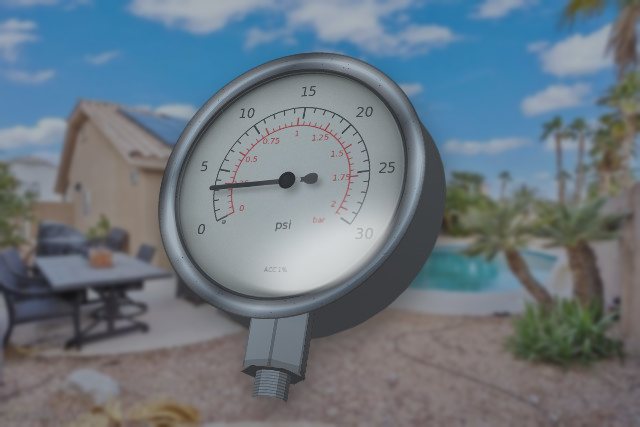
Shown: 3 psi
